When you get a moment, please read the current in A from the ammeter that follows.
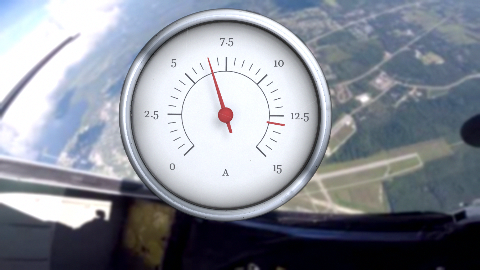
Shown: 6.5 A
